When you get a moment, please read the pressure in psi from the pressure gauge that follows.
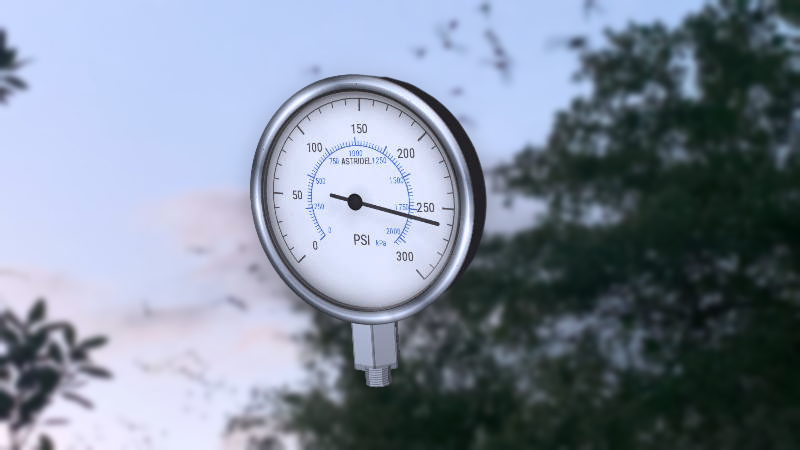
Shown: 260 psi
